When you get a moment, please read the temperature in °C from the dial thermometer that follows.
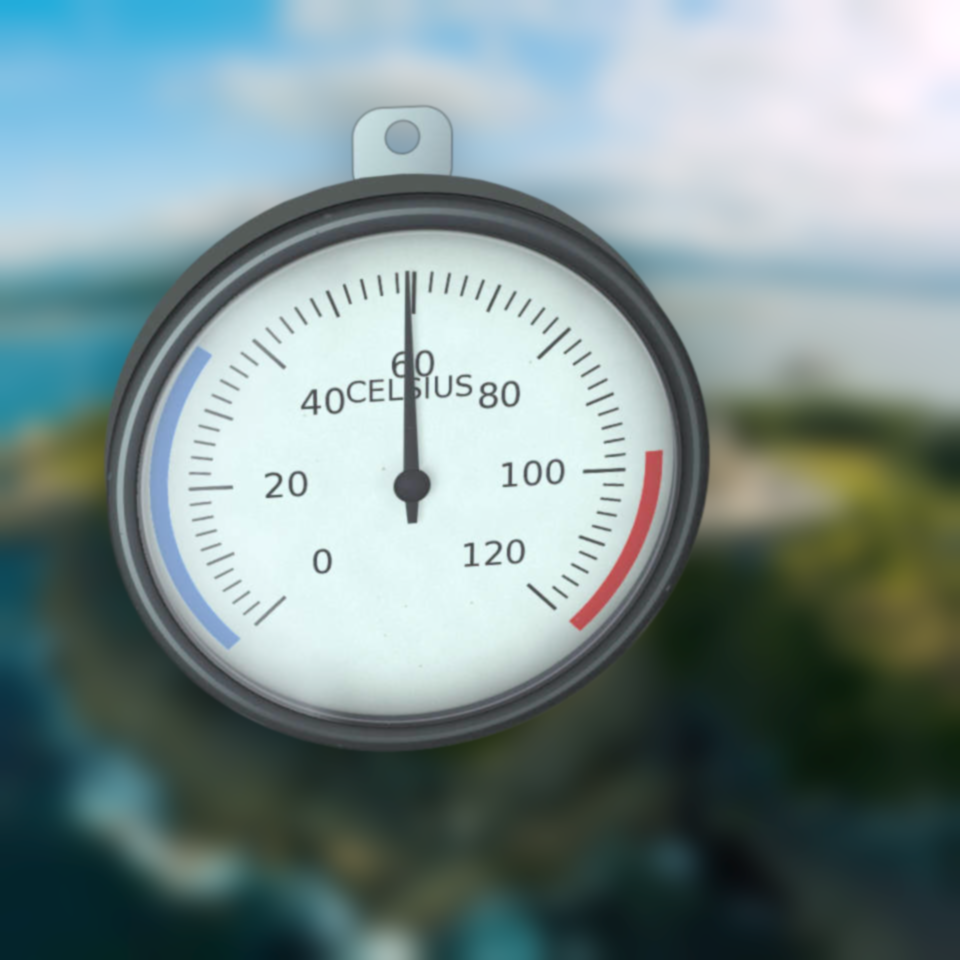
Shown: 59 °C
